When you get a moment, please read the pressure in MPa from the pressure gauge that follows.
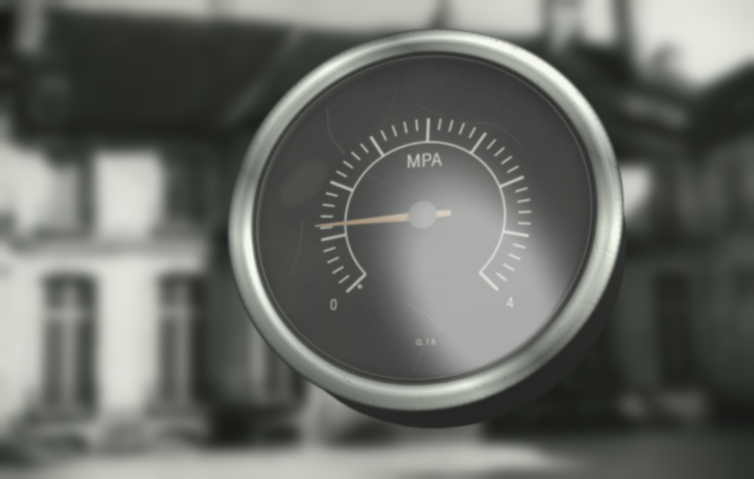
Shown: 0.6 MPa
